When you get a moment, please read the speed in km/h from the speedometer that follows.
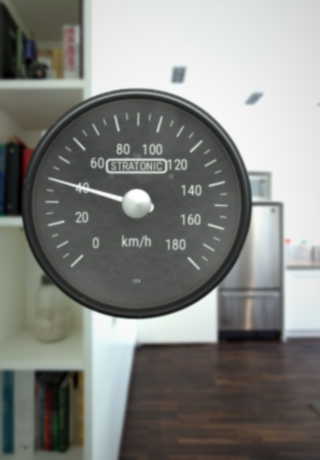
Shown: 40 km/h
